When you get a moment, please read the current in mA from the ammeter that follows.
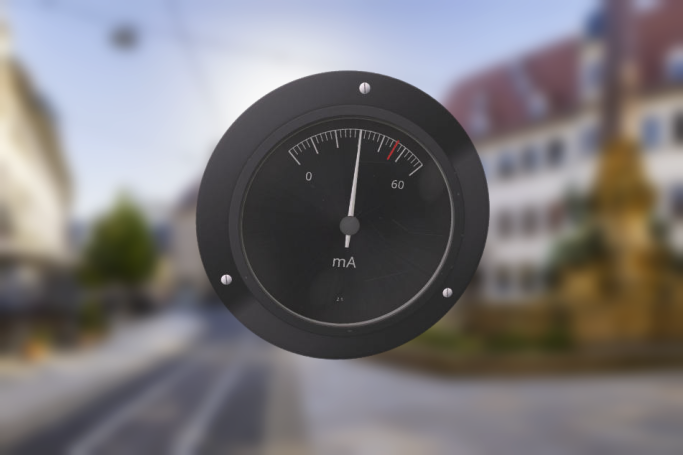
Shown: 30 mA
